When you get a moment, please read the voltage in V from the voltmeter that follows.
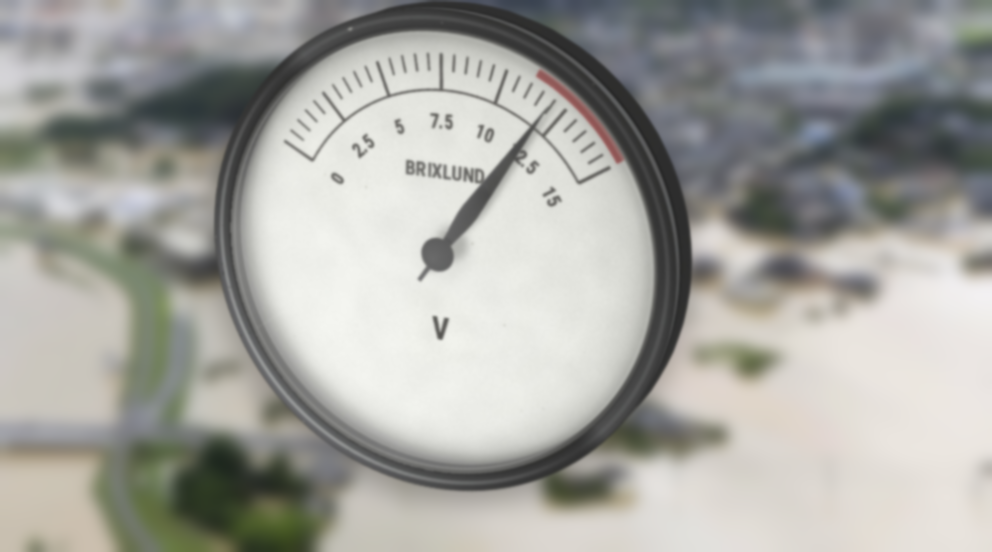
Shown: 12 V
